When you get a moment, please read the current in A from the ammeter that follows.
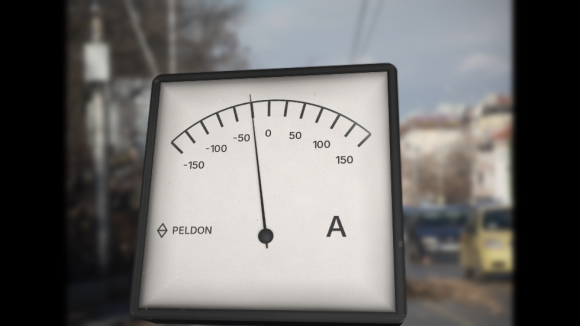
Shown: -25 A
